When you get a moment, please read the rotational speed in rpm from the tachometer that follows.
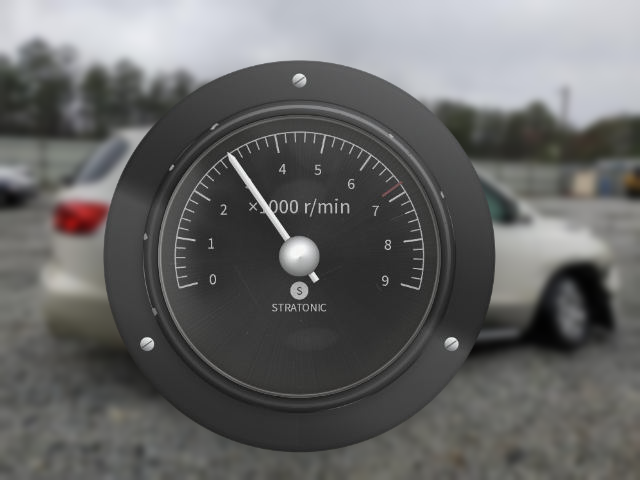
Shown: 3000 rpm
